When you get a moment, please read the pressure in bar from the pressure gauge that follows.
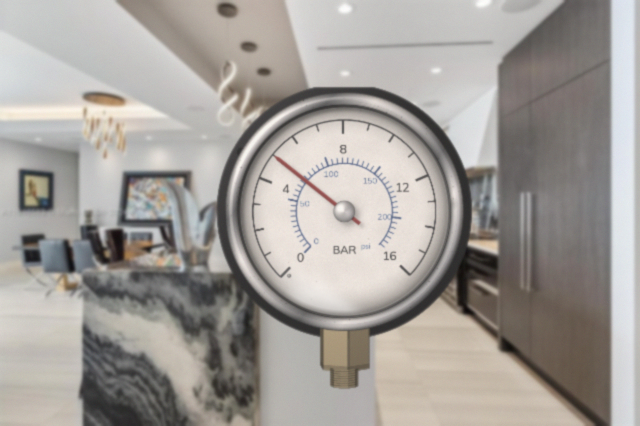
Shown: 5 bar
